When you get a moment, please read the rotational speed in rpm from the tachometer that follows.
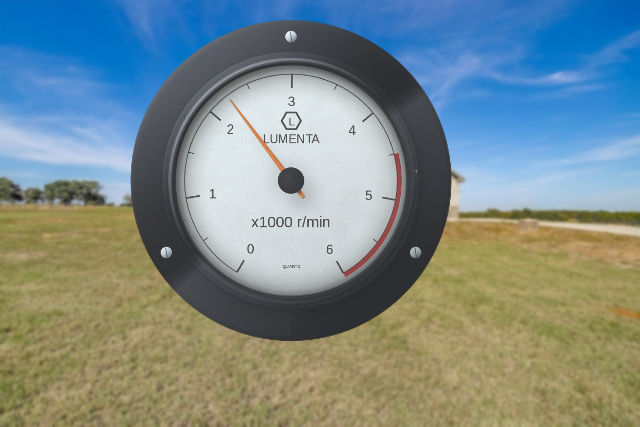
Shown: 2250 rpm
